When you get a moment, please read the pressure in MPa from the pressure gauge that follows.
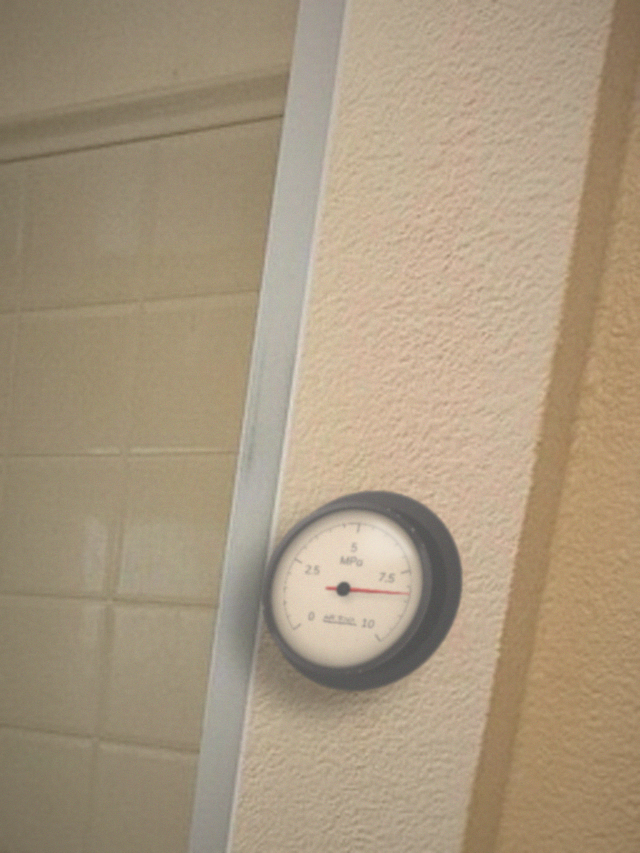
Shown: 8.25 MPa
